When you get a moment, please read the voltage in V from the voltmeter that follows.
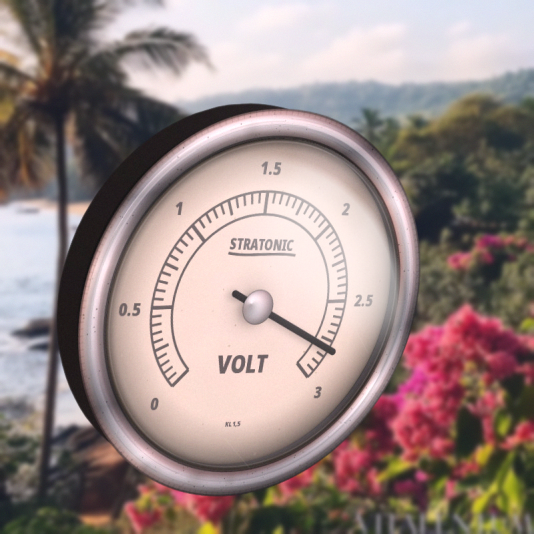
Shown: 2.8 V
